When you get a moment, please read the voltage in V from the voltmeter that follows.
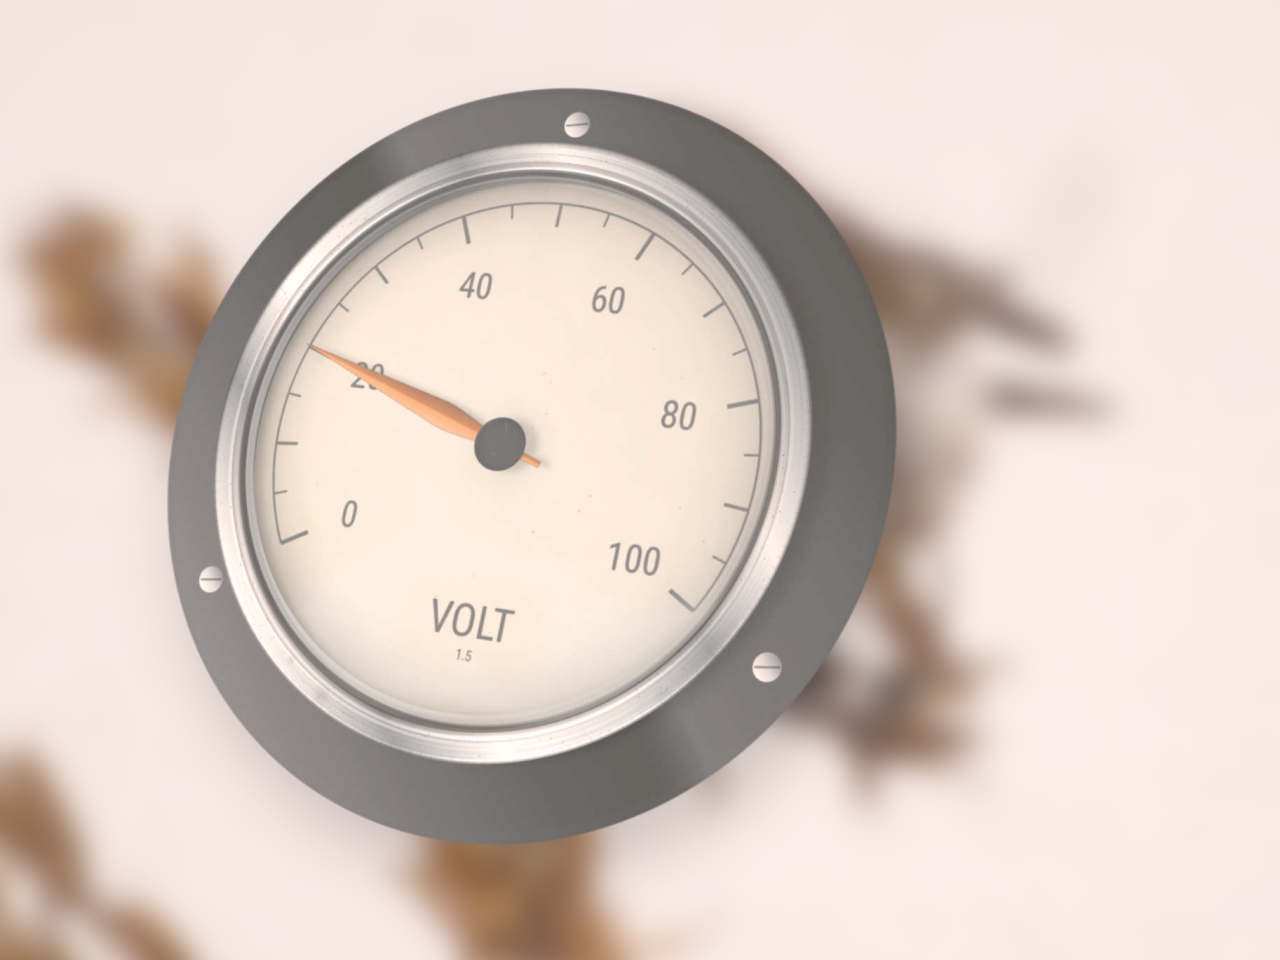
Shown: 20 V
